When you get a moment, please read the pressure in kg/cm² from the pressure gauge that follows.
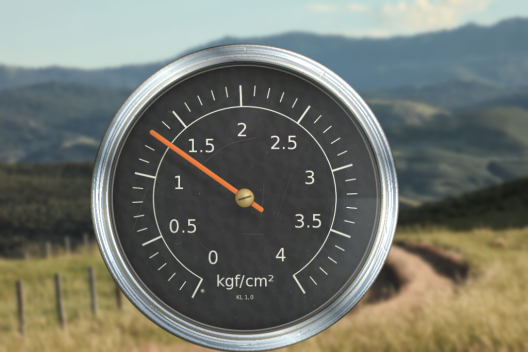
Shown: 1.3 kg/cm²
